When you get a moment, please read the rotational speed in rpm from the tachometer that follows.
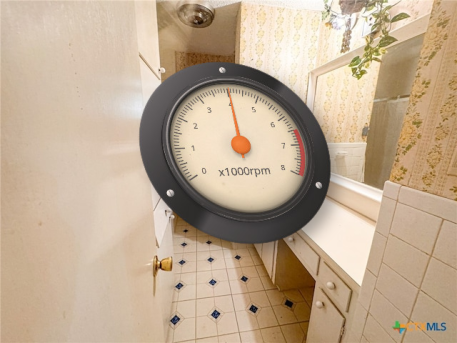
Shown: 4000 rpm
